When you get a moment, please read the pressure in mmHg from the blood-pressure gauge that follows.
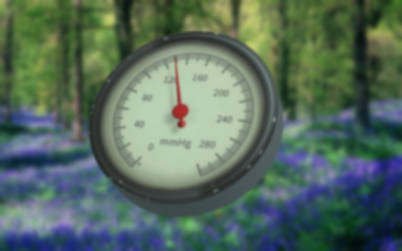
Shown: 130 mmHg
